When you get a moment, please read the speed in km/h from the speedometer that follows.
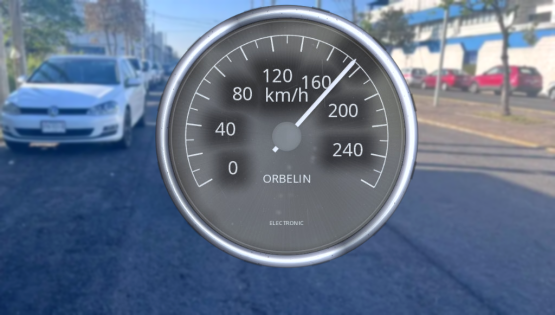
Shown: 175 km/h
